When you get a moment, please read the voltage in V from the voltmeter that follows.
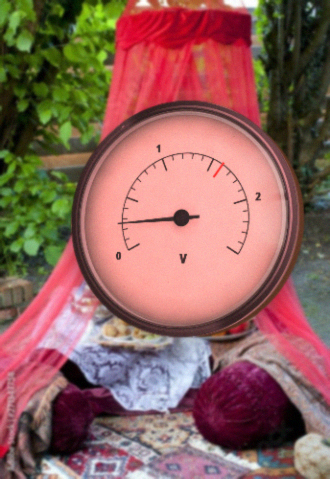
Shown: 0.25 V
